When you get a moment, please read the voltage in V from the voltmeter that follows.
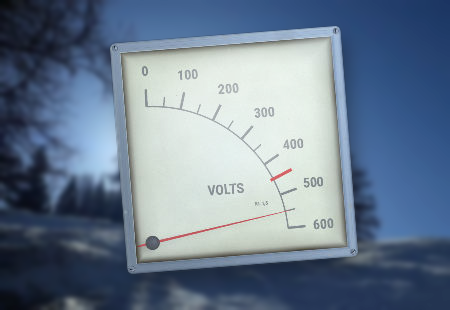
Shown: 550 V
